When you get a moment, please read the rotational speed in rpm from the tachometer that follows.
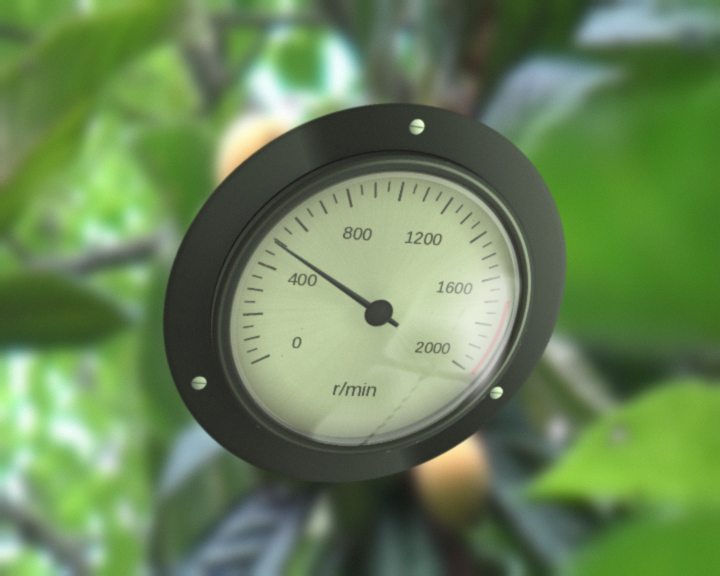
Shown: 500 rpm
